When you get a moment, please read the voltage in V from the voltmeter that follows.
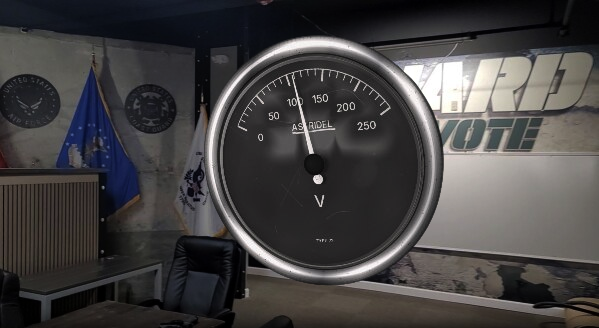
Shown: 110 V
